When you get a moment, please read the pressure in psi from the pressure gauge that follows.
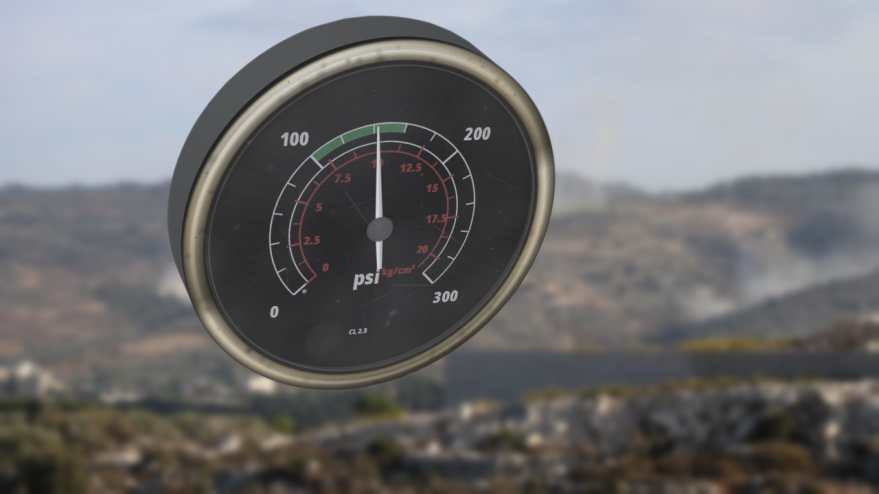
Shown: 140 psi
